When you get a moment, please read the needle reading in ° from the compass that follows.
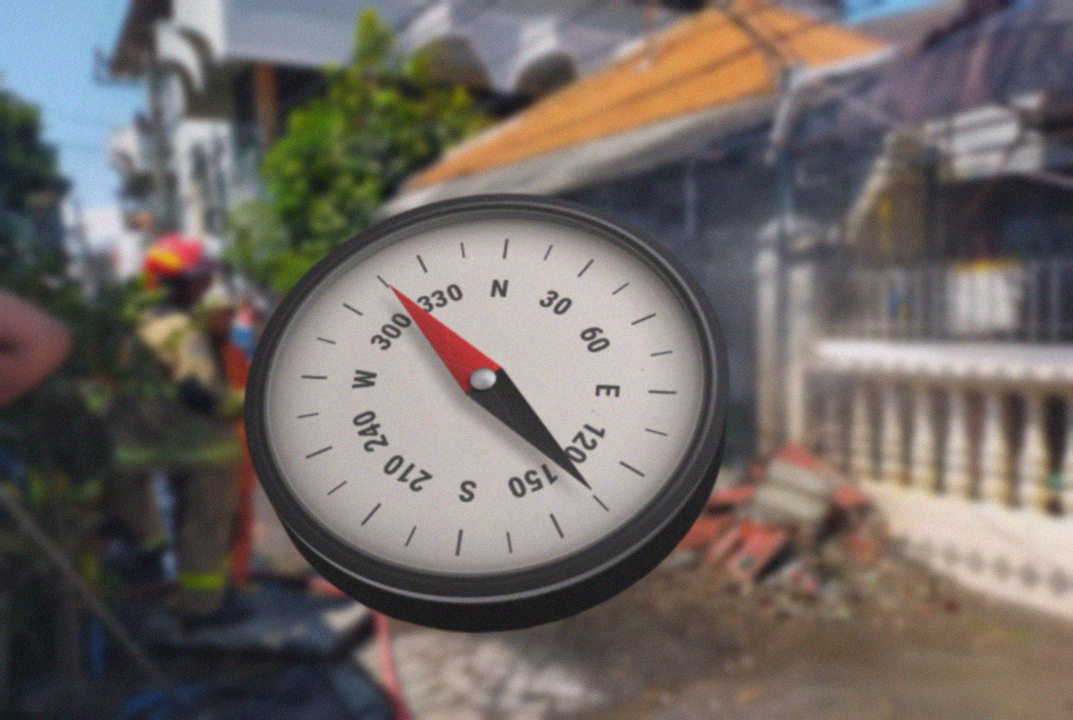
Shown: 315 °
